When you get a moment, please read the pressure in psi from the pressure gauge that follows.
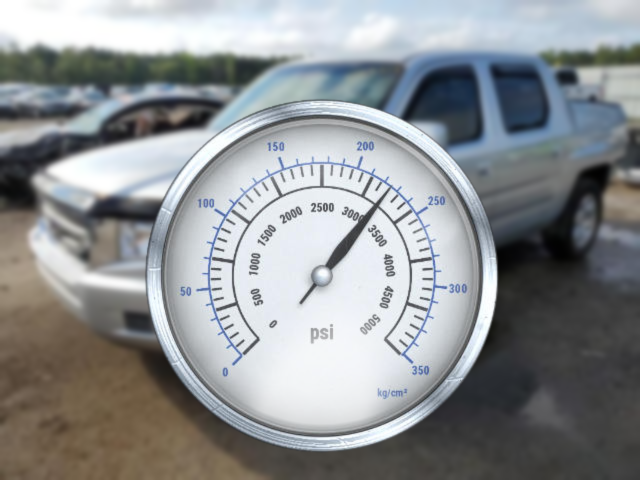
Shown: 3200 psi
